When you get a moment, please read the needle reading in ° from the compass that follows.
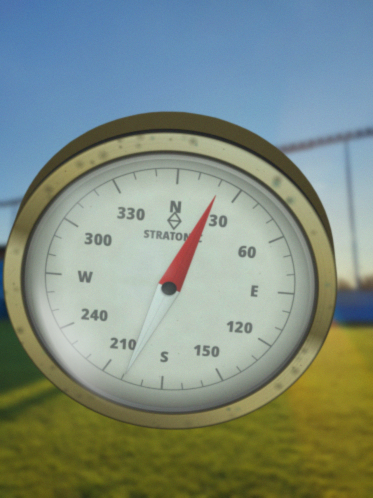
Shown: 20 °
